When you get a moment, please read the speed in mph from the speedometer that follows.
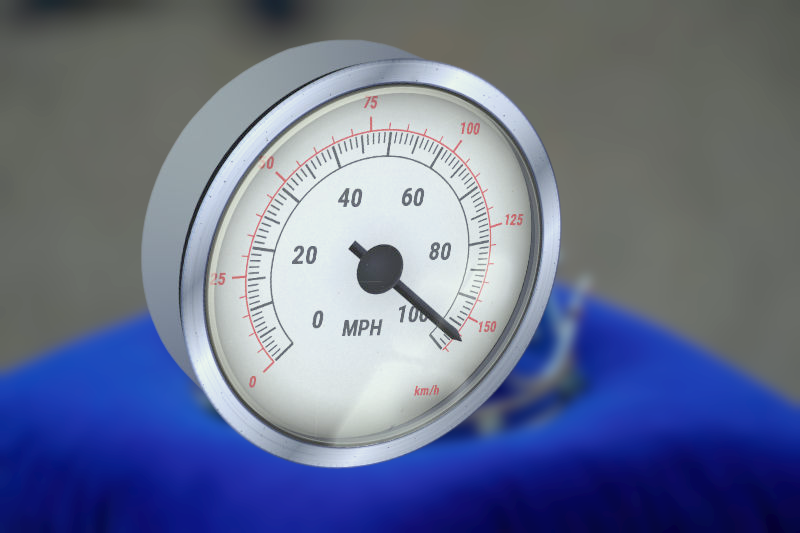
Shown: 97 mph
